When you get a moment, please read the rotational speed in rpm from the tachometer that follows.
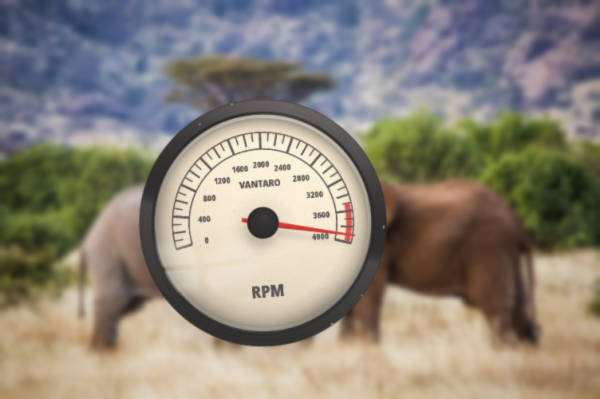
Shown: 3900 rpm
